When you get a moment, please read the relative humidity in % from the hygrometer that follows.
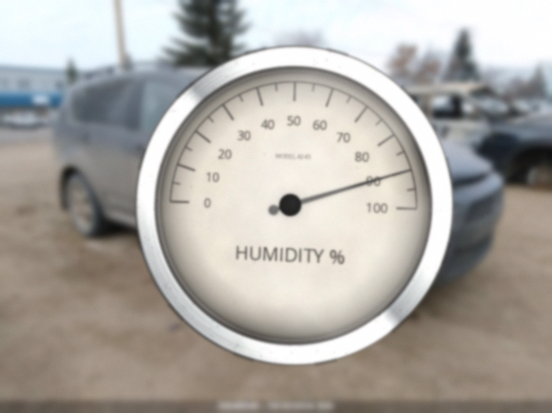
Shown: 90 %
